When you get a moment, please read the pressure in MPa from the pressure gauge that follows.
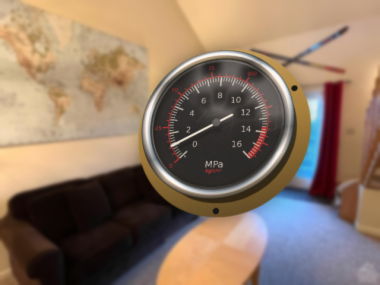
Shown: 1 MPa
